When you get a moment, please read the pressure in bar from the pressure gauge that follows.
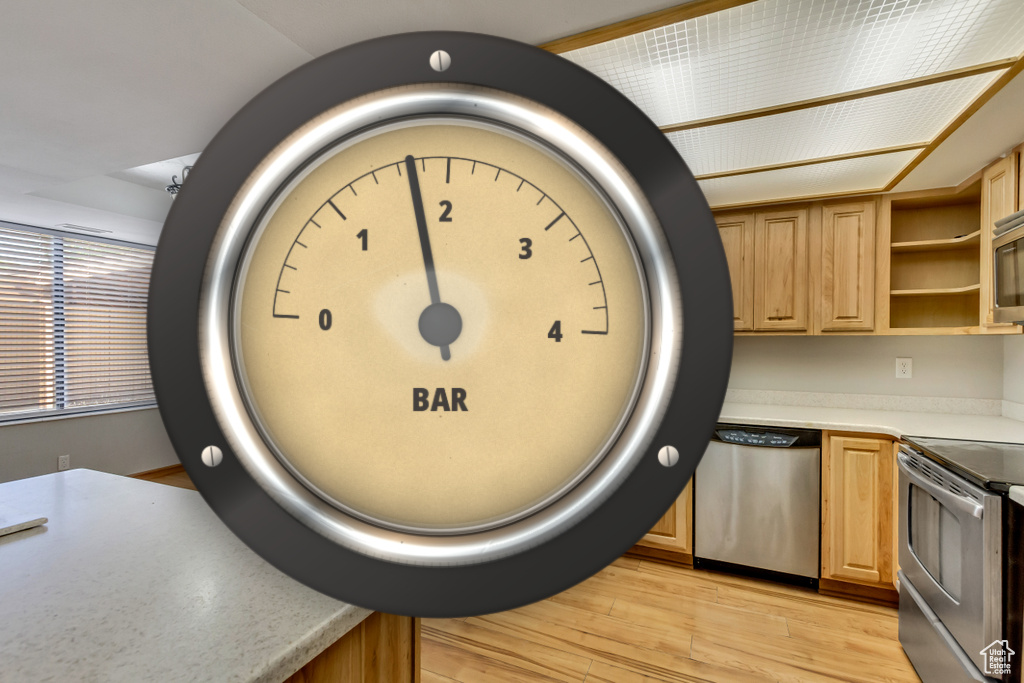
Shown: 1.7 bar
